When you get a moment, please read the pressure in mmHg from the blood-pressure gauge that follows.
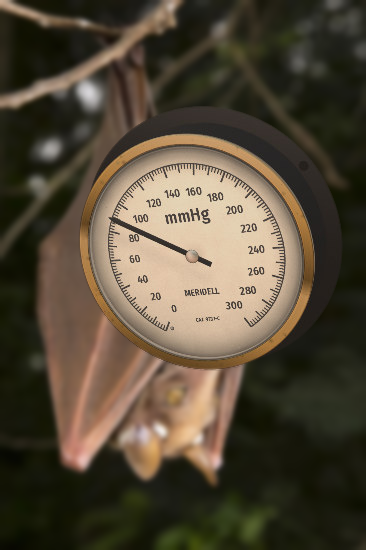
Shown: 90 mmHg
